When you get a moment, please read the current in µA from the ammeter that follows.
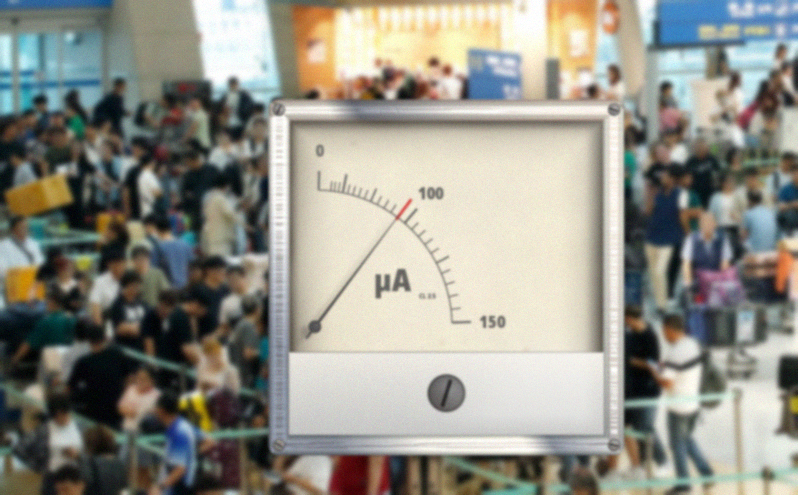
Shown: 95 µA
